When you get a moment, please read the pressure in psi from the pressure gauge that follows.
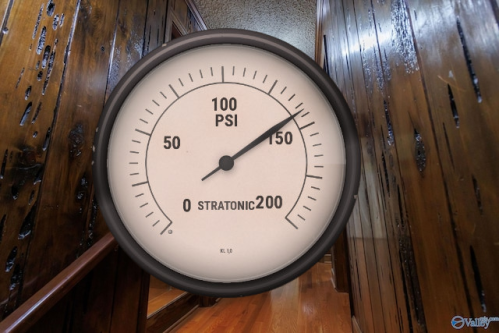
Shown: 142.5 psi
